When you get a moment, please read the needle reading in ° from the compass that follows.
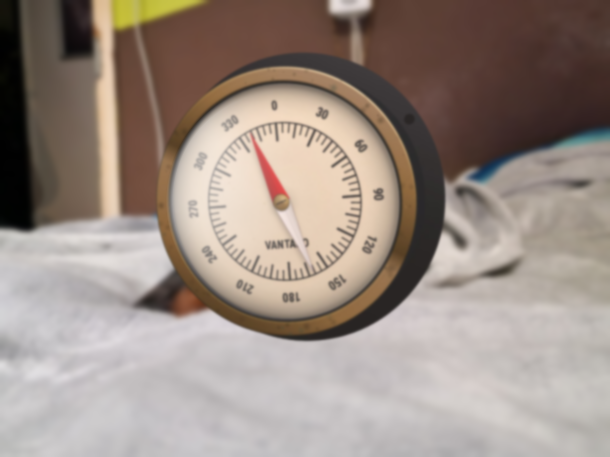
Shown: 340 °
